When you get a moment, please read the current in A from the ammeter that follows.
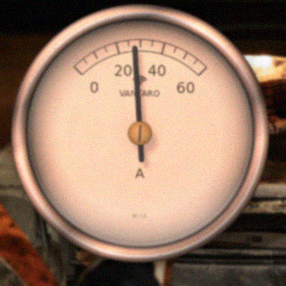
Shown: 27.5 A
